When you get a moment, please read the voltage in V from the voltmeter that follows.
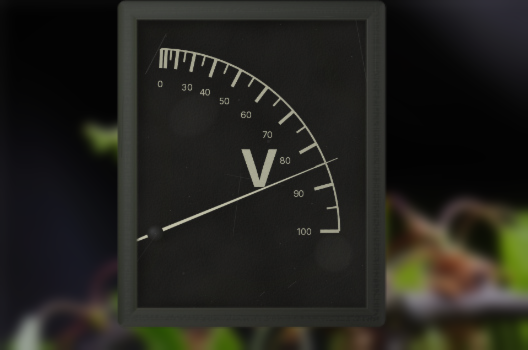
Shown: 85 V
